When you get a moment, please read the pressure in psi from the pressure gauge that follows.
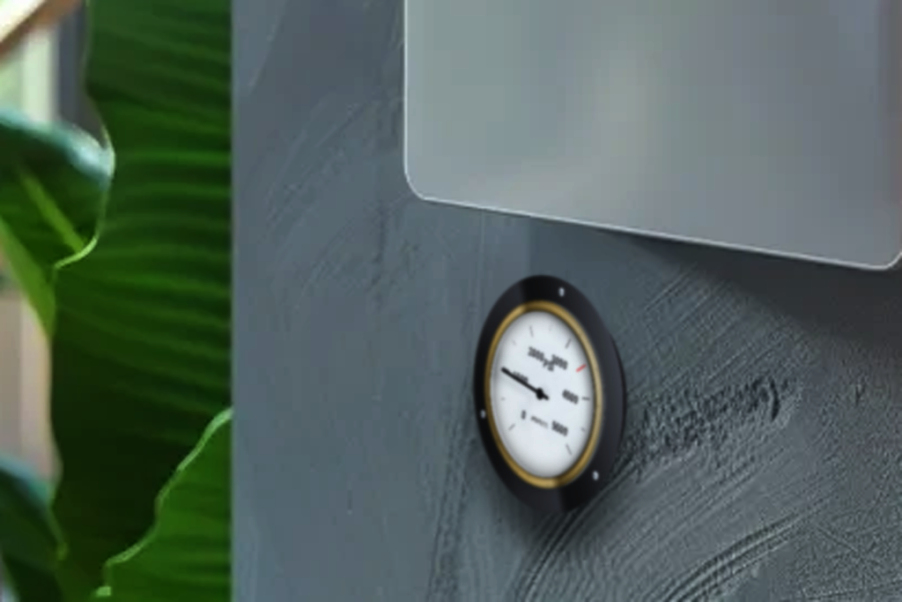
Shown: 1000 psi
